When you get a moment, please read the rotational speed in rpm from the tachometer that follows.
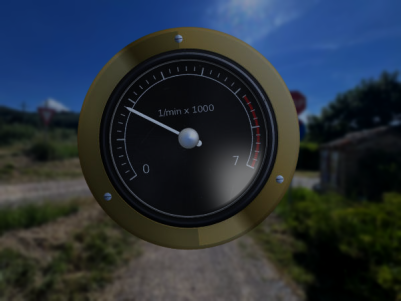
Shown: 1800 rpm
